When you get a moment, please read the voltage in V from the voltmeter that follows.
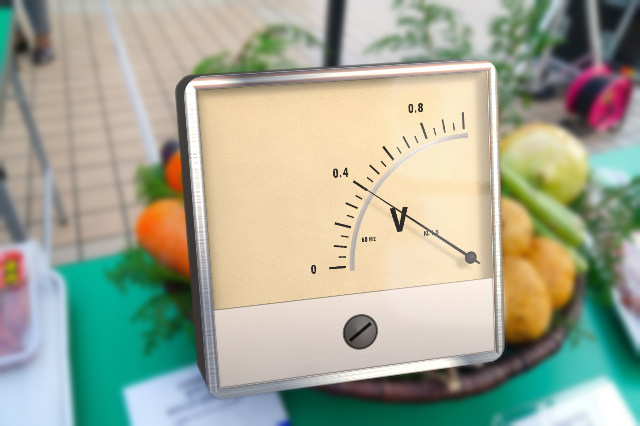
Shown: 0.4 V
